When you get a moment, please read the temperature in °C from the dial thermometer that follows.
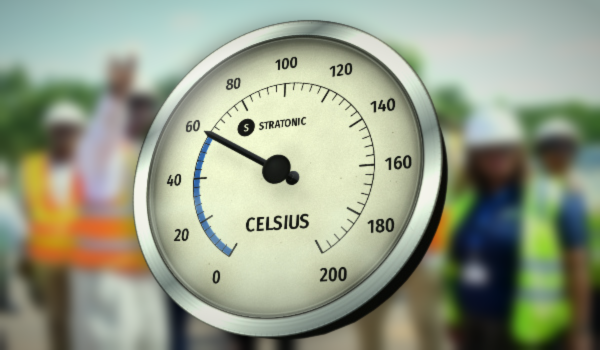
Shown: 60 °C
